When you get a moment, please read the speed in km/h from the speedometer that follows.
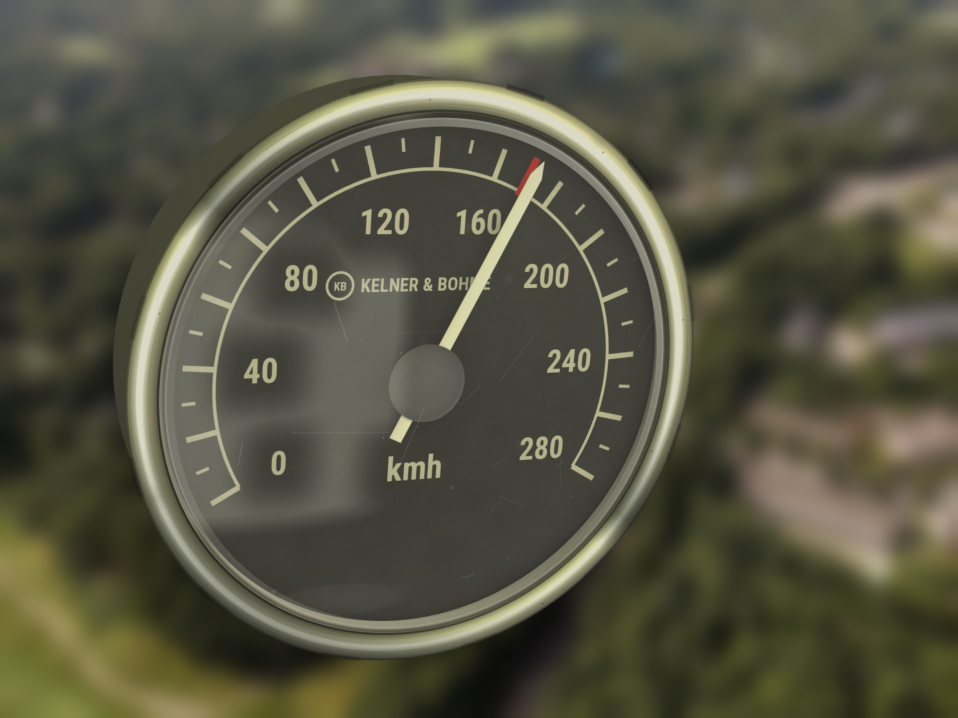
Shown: 170 km/h
